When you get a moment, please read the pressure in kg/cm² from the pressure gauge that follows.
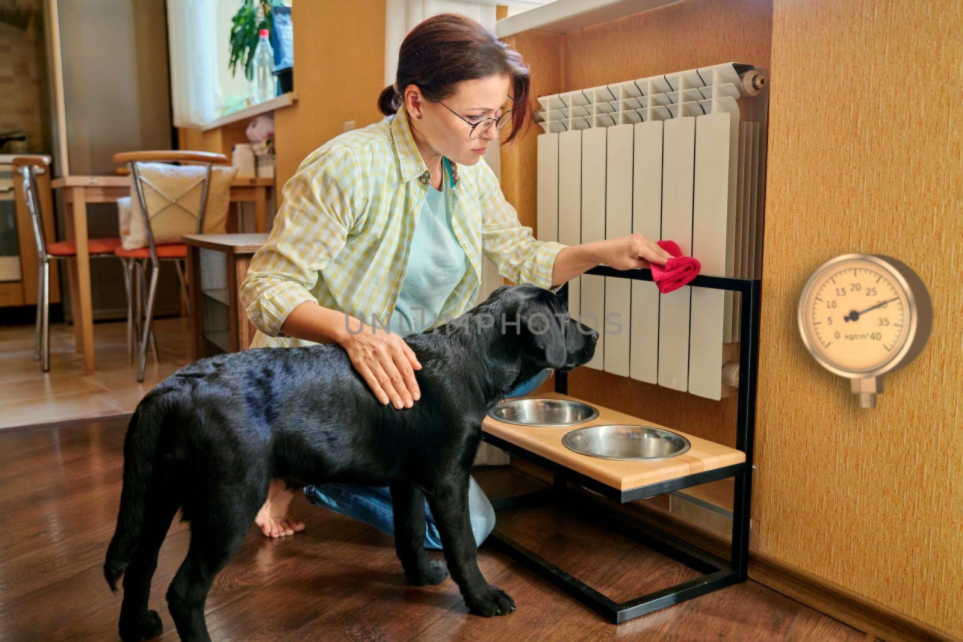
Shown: 30 kg/cm²
